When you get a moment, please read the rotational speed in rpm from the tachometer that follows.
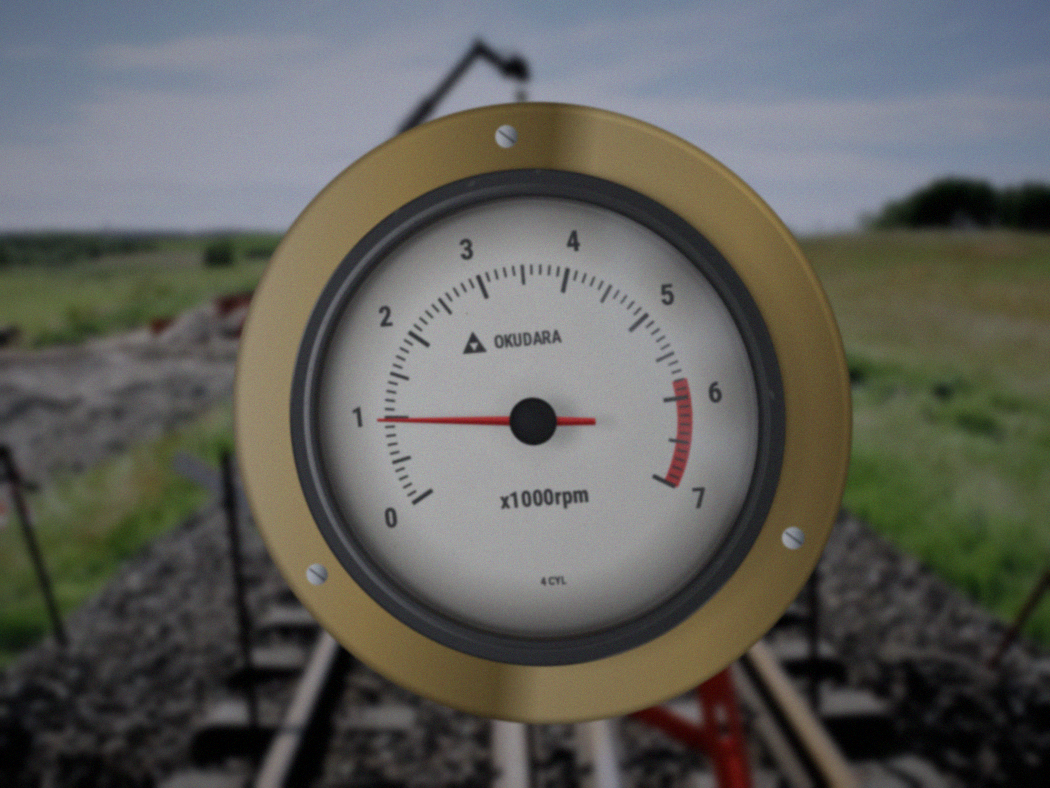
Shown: 1000 rpm
